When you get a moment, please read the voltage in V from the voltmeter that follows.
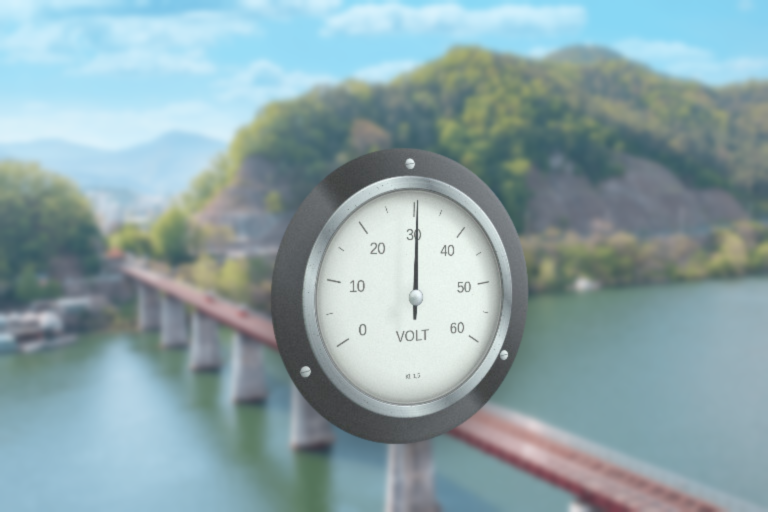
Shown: 30 V
